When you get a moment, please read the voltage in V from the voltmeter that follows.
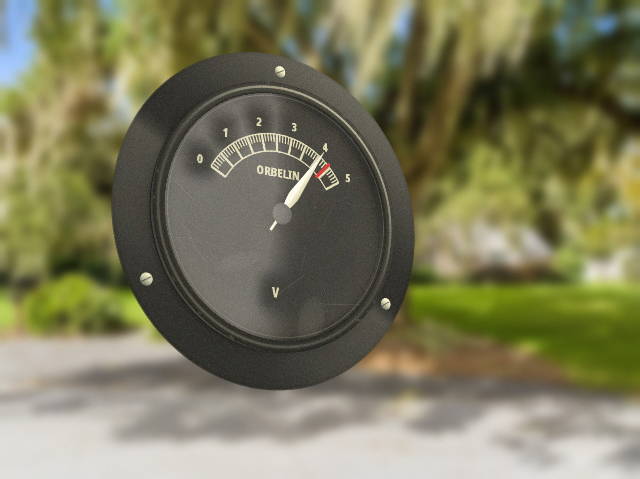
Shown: 4 V
